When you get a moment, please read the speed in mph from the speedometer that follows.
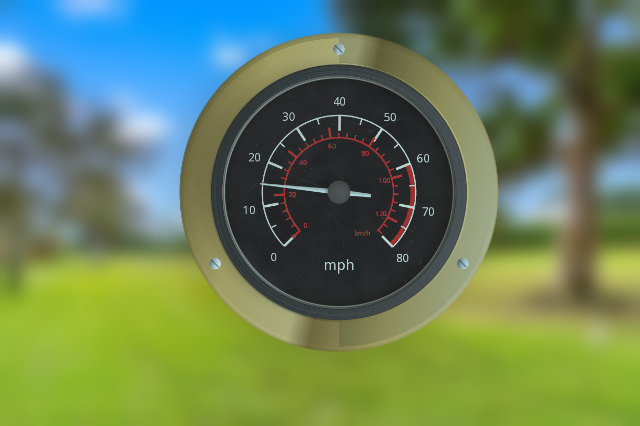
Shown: 15 mph
